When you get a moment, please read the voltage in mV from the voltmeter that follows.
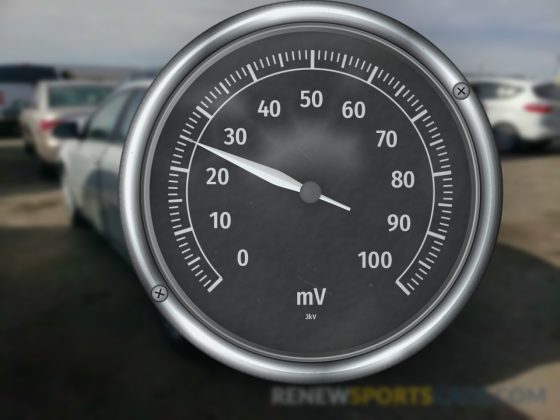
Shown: 25 mV
